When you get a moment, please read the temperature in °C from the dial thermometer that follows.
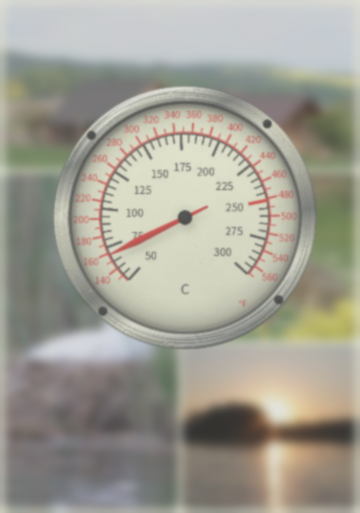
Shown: 70 °C
